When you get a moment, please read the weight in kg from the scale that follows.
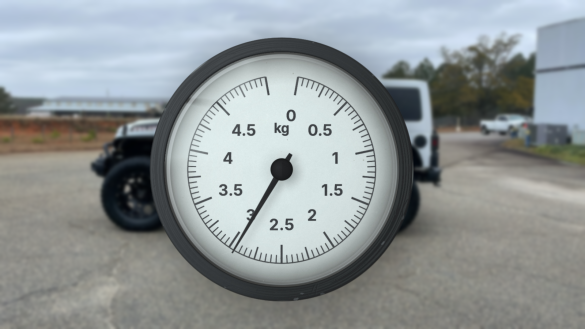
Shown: 2.95 kg
